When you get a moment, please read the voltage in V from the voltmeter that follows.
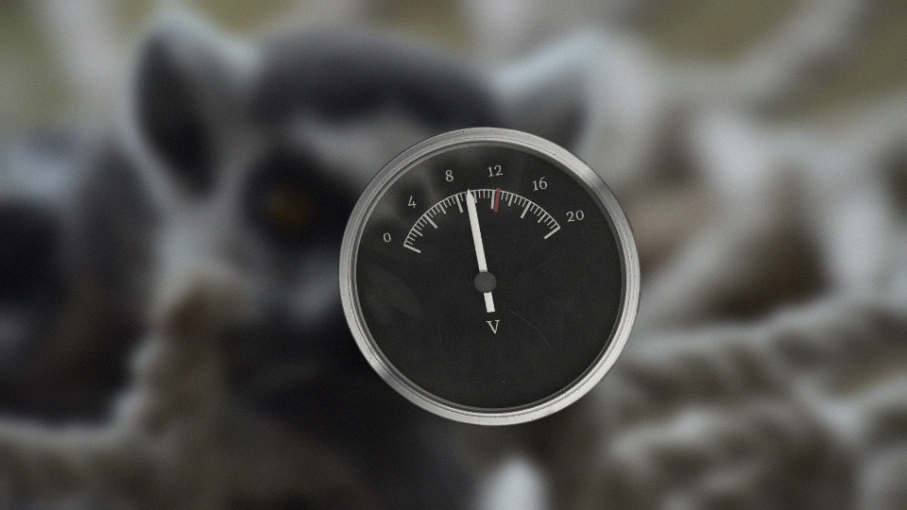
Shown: 9.5 V
